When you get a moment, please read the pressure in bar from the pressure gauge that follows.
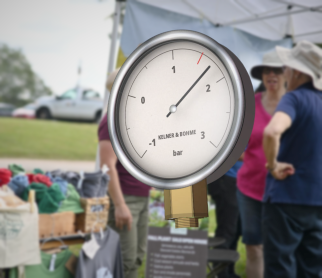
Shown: 1.75 bar
